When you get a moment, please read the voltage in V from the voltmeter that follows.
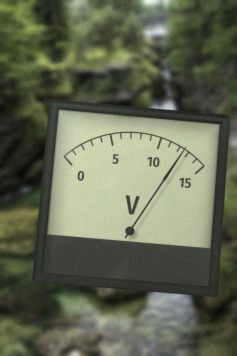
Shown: 12.5 V
